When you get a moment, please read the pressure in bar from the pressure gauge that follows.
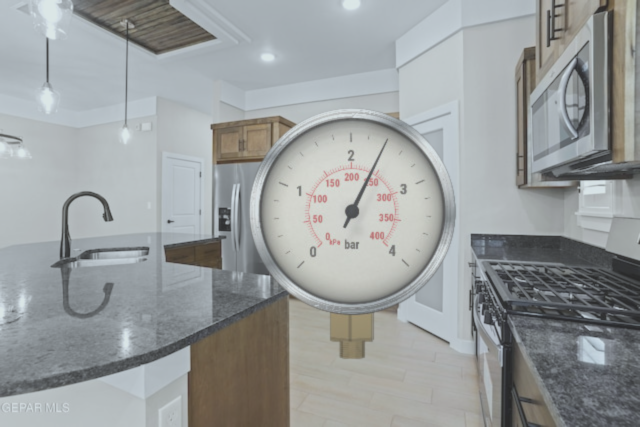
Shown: 2.4 bar
